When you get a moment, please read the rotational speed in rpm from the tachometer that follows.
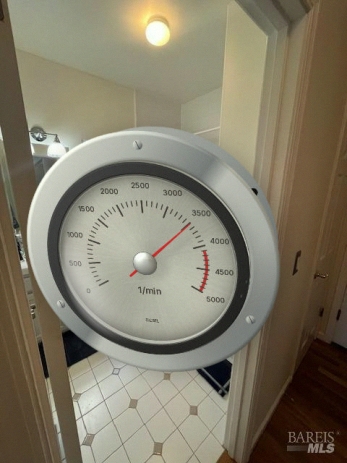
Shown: 3500 rpm
